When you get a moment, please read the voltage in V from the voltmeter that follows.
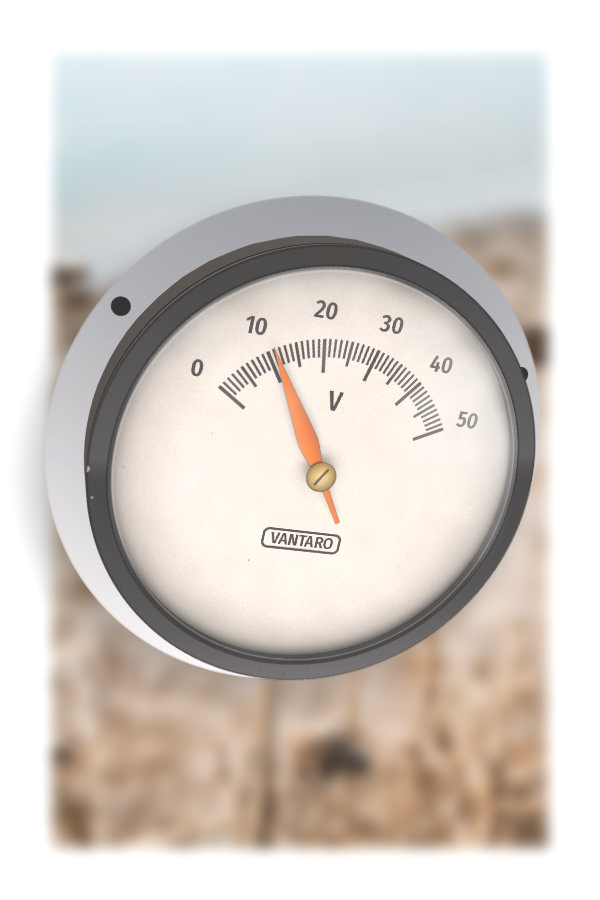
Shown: 11 V
